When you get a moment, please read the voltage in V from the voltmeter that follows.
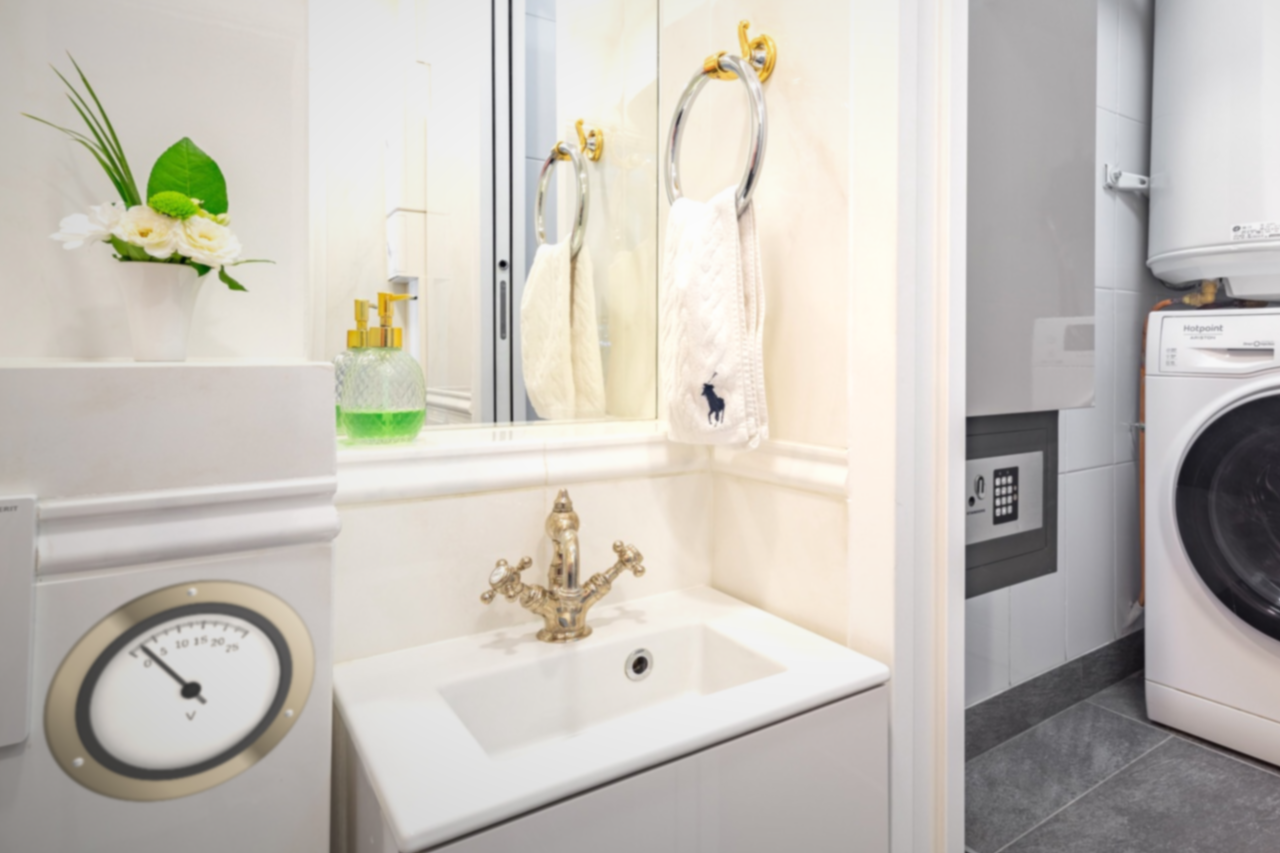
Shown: 2.5 V
